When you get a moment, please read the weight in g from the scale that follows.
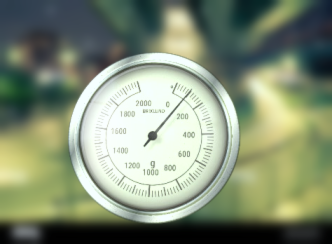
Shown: 100 g
